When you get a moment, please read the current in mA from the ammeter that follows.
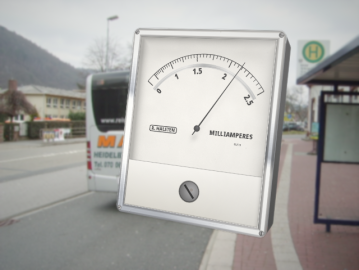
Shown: 2.15 mA
